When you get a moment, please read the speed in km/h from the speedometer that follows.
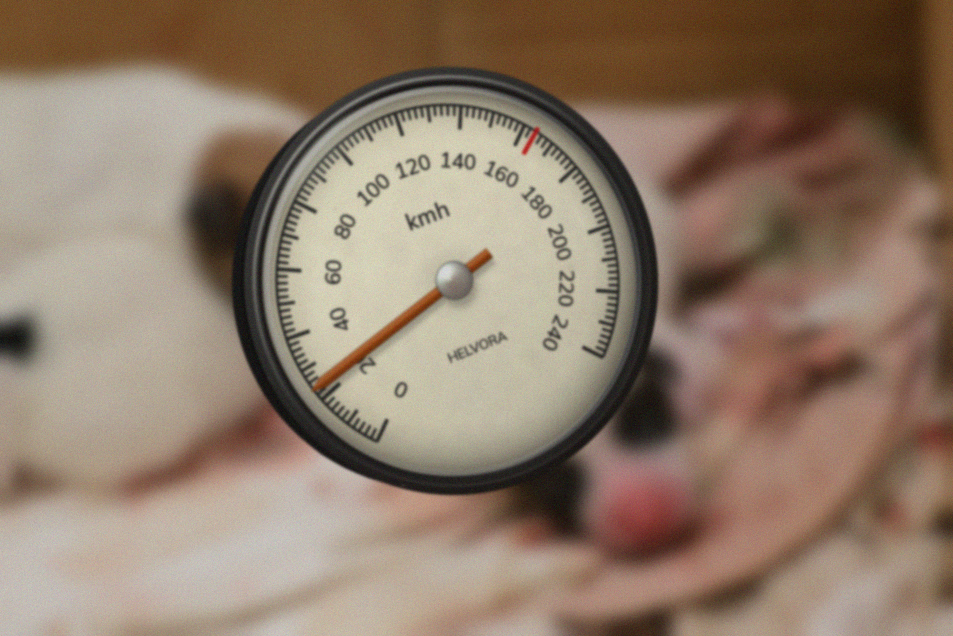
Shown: 24 km/h
